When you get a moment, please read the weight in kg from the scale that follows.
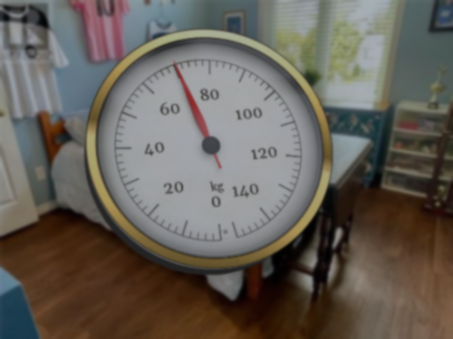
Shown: 70 kg
